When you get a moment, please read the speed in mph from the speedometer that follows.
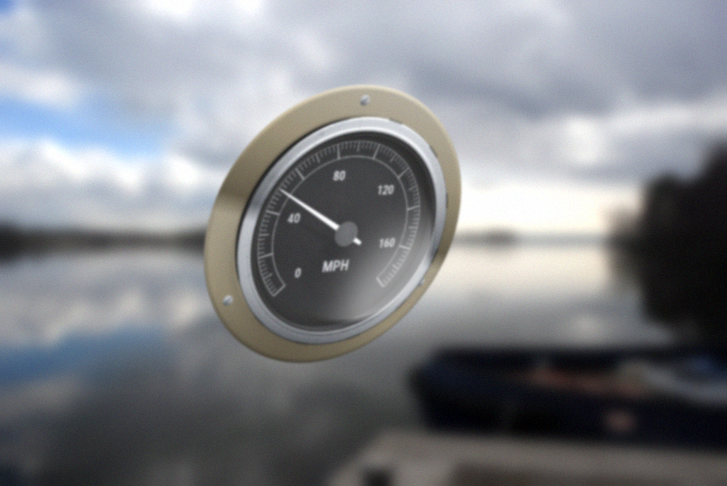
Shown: 50 mph
